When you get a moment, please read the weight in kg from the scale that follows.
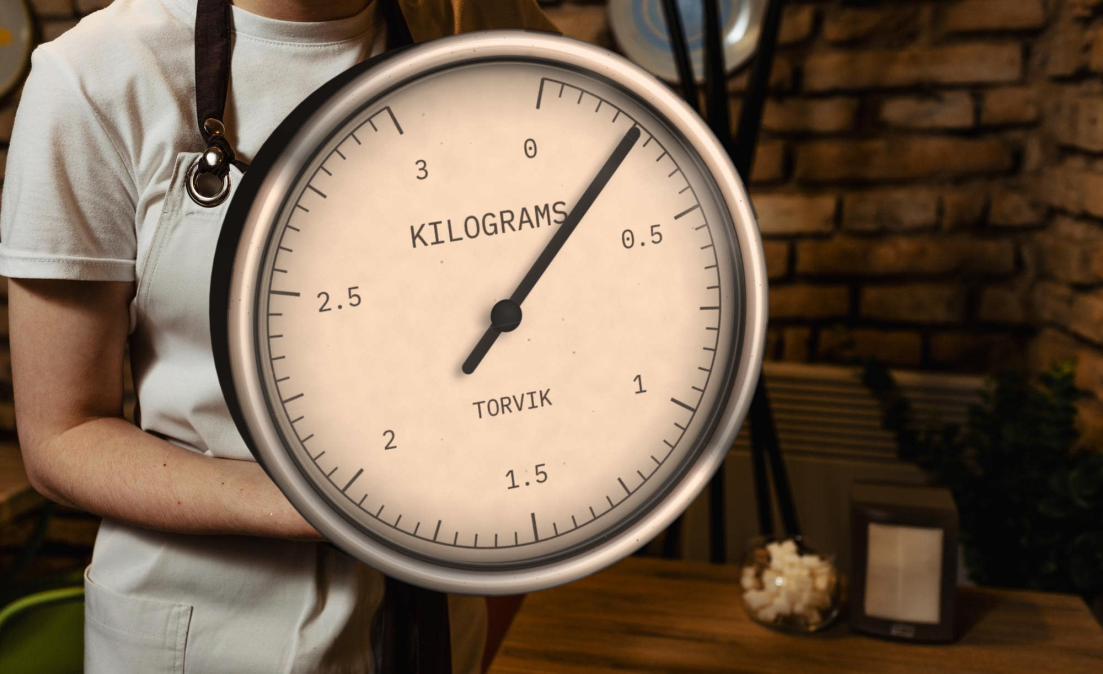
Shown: 0.25 kg
